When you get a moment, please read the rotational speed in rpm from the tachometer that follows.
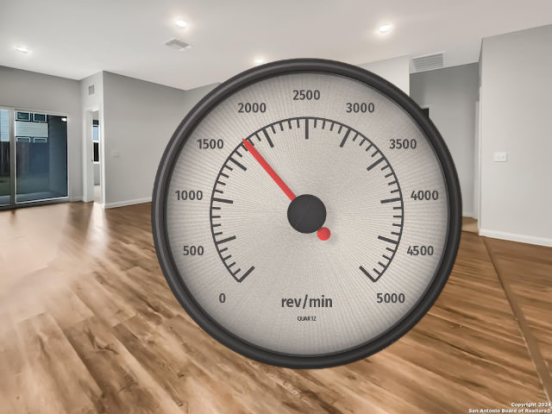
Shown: 1750 rpm
